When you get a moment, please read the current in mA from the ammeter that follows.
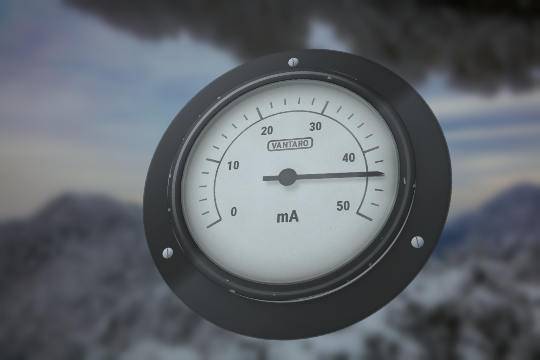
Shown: 44 mA
